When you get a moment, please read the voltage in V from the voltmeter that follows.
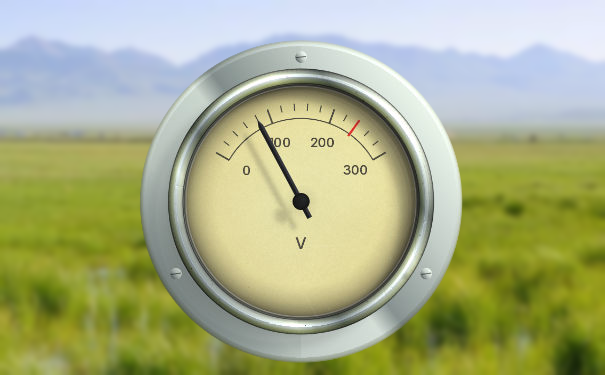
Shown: 80 V
